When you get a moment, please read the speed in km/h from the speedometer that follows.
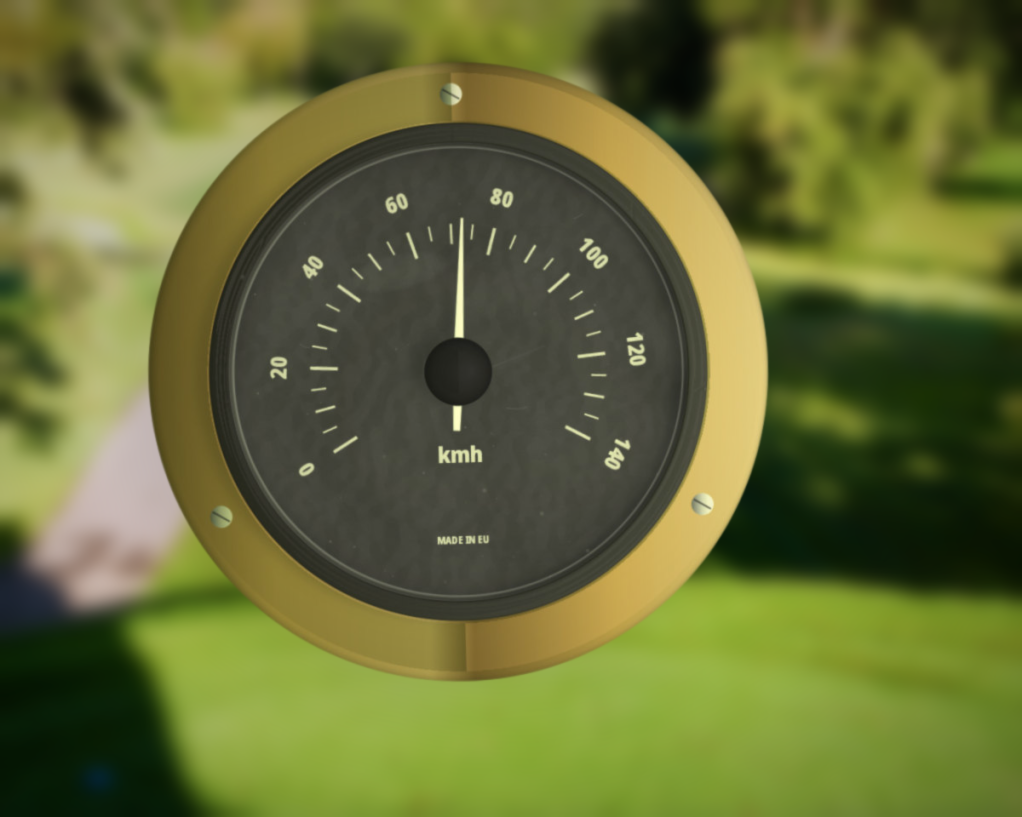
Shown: 72.5 km/h
